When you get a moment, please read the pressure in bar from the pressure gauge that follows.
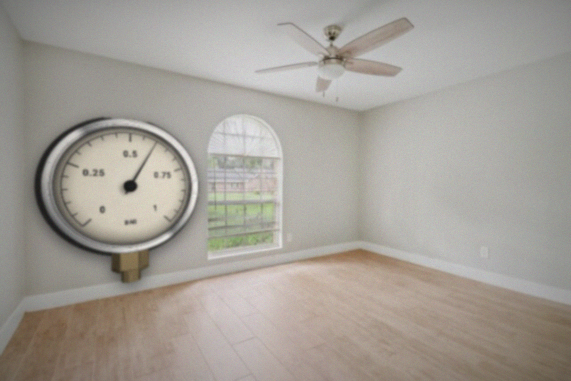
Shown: 0.6 bar
